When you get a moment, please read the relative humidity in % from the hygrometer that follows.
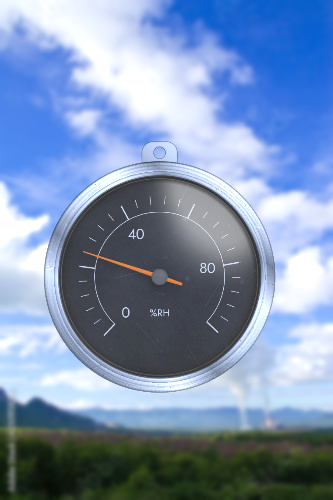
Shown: 24 %
